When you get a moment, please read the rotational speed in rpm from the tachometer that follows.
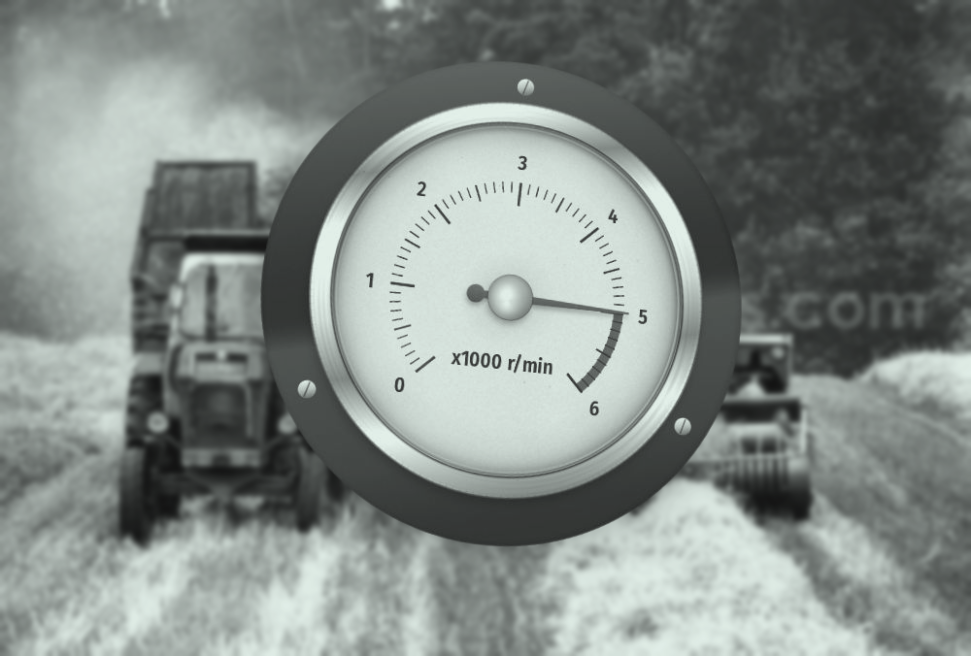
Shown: 5000 rpm
